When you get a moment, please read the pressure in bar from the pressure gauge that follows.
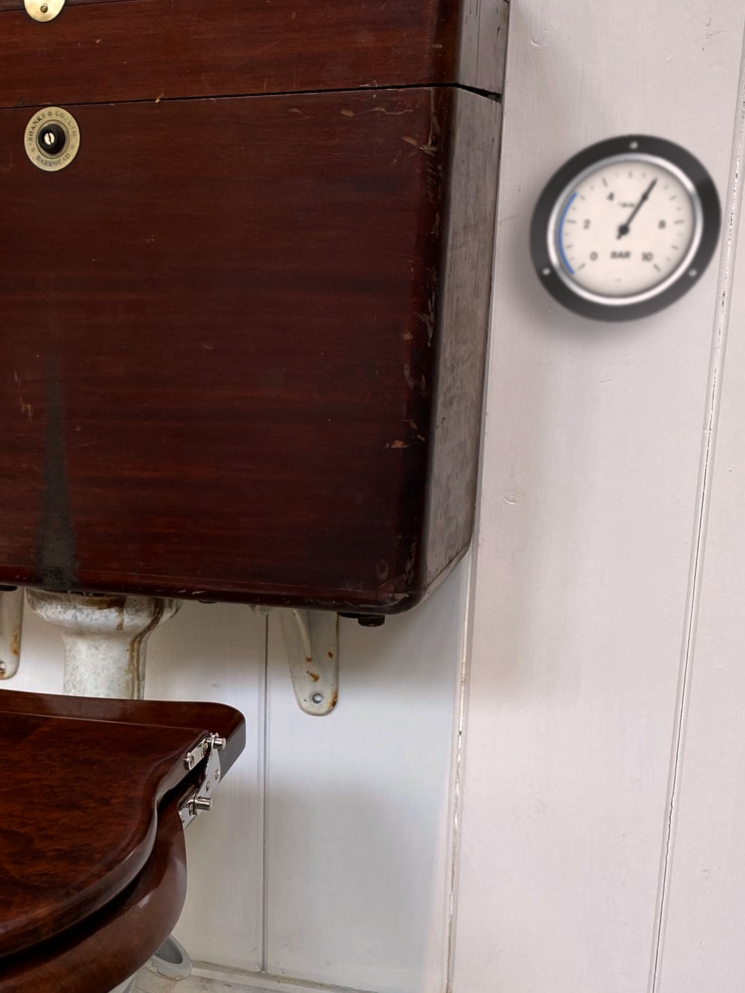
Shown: 6 bar
